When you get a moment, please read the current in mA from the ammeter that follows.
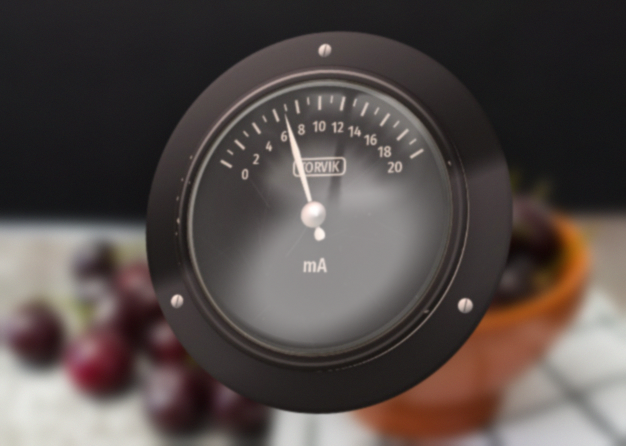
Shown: 7 mA
